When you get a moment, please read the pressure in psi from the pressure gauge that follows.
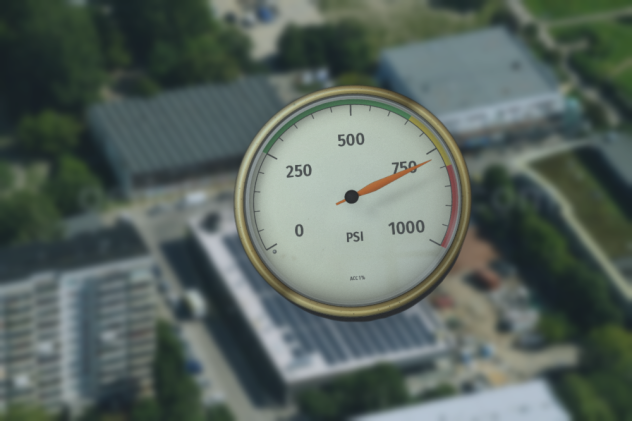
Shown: 775 psi
